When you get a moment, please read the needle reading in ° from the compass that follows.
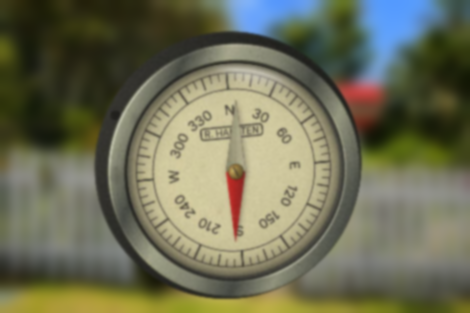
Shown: 185 °
